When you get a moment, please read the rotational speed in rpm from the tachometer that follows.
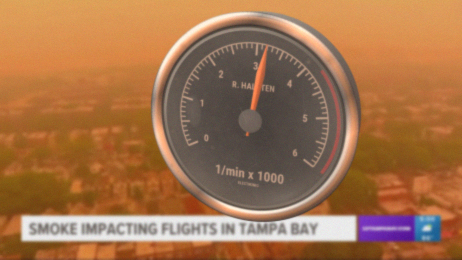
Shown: 3200 rpm
